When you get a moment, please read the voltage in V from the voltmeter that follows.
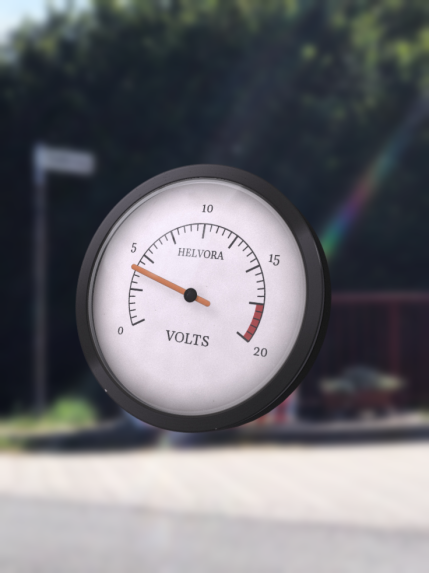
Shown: 4 V
